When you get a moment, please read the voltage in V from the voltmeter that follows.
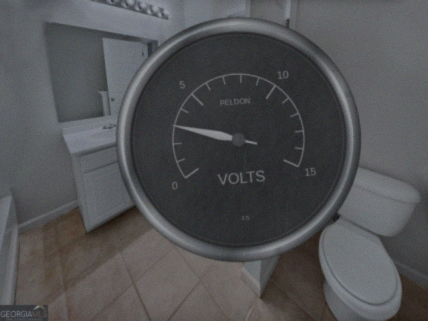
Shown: 3 V
